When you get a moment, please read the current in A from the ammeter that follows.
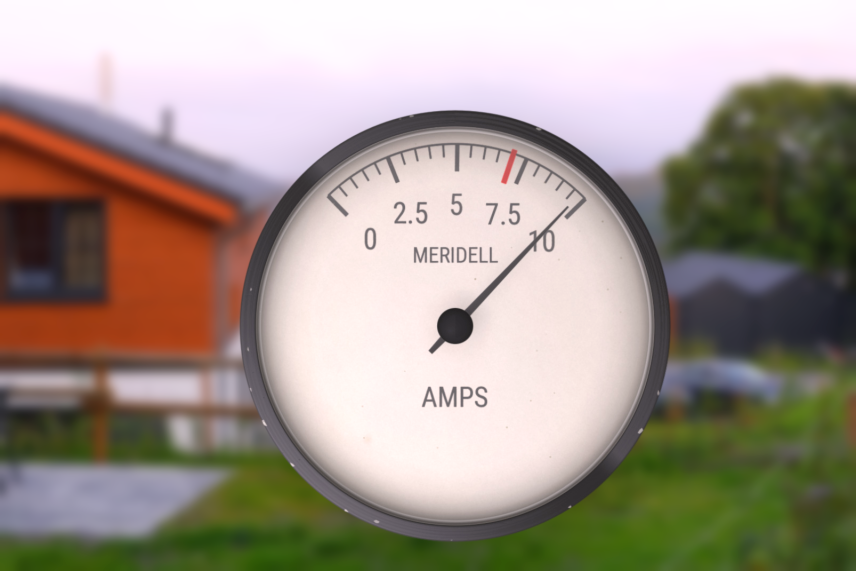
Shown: 9.75 A
